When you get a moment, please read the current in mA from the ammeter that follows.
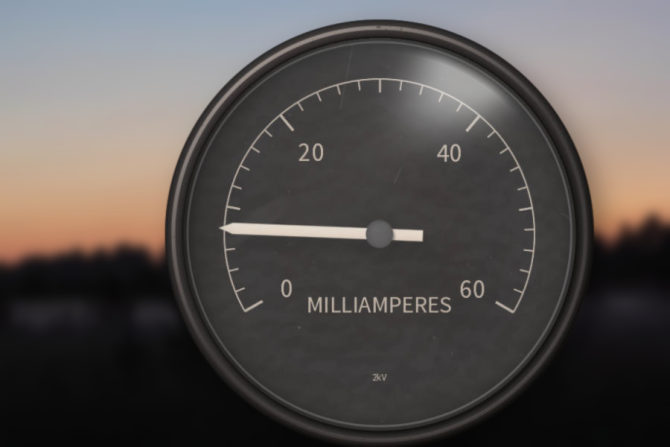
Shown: 8 mA
